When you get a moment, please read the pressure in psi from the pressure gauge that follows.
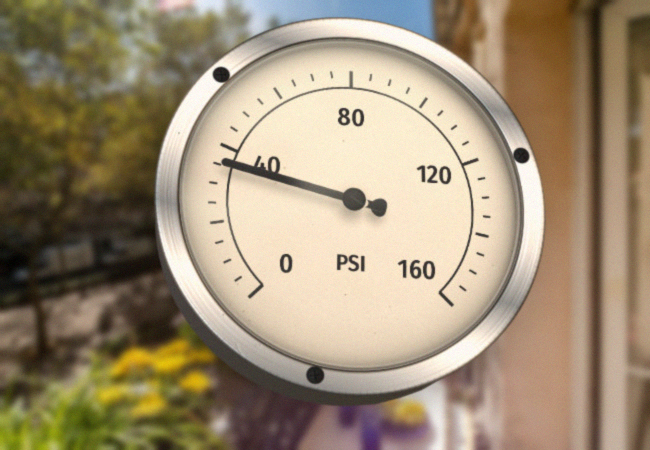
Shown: 35 psi
